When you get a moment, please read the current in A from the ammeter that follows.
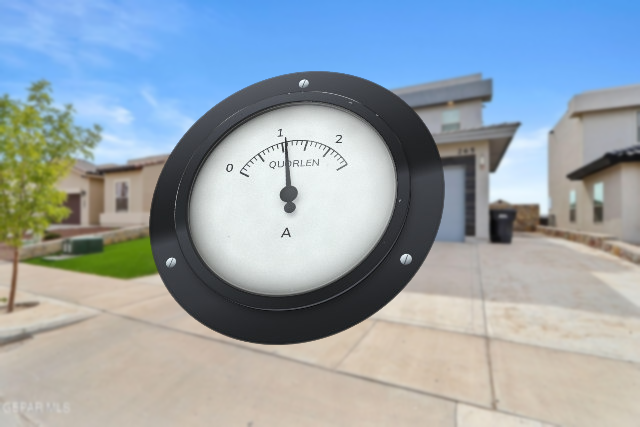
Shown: 1.1 A
